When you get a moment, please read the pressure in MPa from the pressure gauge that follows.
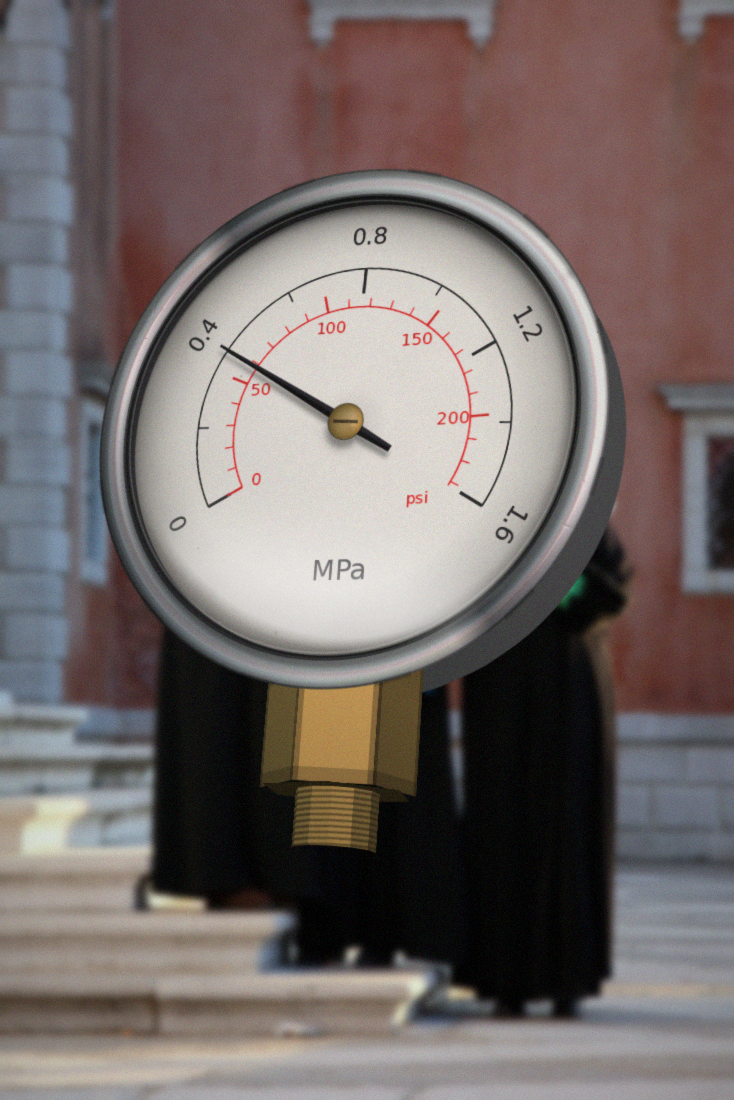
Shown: 0.4 MPa
